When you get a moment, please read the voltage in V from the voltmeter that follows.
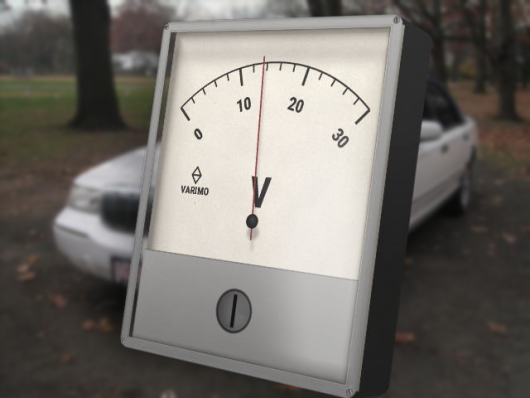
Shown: 14 V
